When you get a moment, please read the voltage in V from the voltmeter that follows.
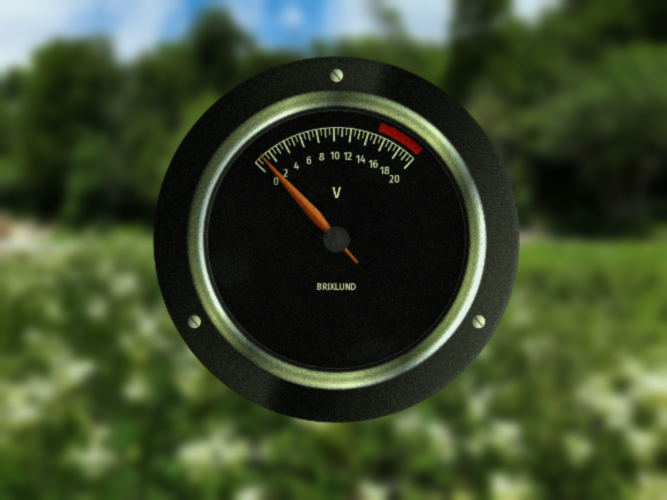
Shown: 1 V
